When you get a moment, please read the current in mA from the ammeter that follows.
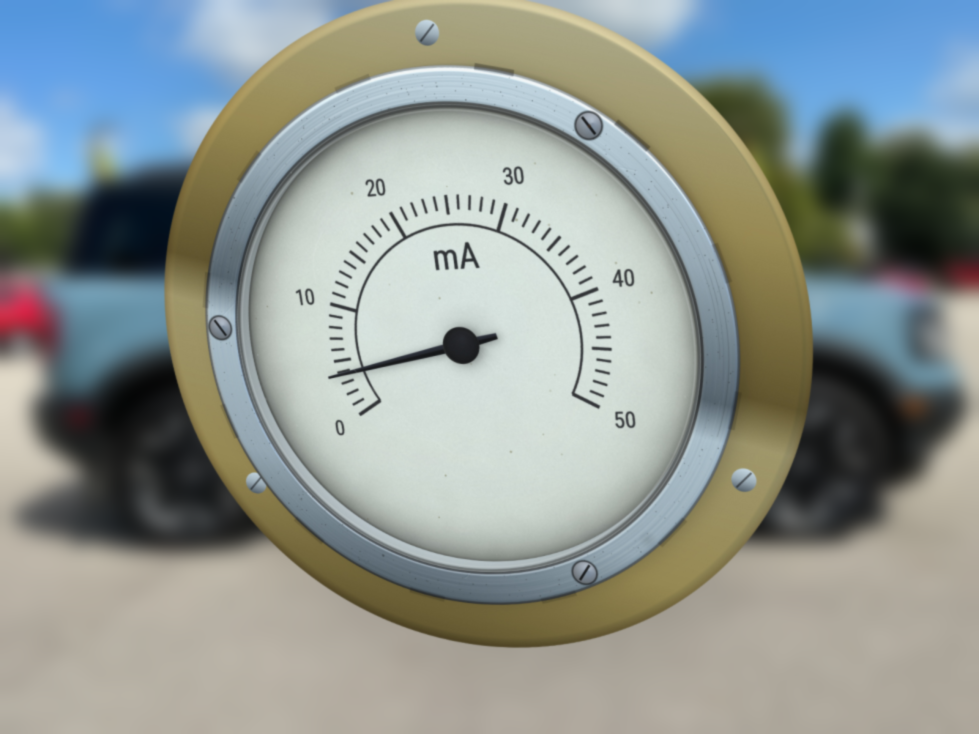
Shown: 4 mA
